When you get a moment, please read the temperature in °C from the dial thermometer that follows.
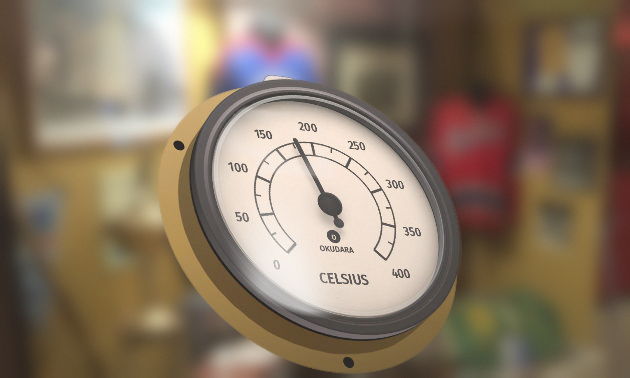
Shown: 175 °C
